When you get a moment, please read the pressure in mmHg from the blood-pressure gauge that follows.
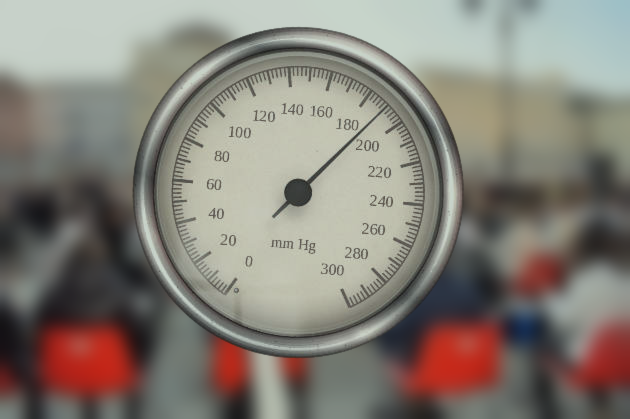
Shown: 190 mmHg
